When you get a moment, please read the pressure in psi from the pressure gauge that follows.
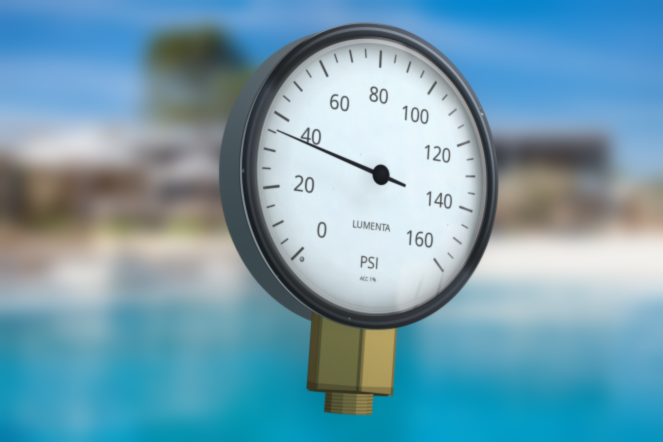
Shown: 35 psi
